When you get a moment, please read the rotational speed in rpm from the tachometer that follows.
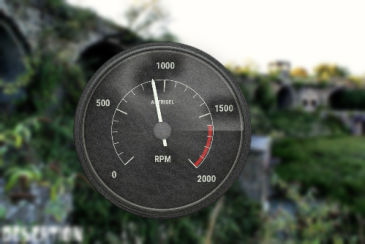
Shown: 900 rpm
